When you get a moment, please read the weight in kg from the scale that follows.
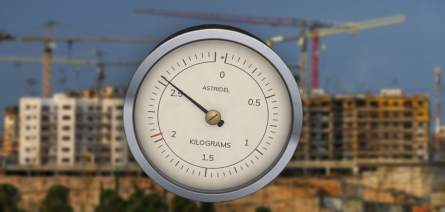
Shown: 2.55 kg
